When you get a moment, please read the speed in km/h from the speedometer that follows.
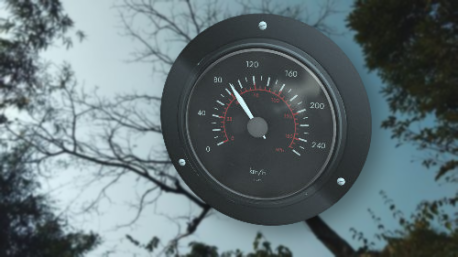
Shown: 90 km/h
